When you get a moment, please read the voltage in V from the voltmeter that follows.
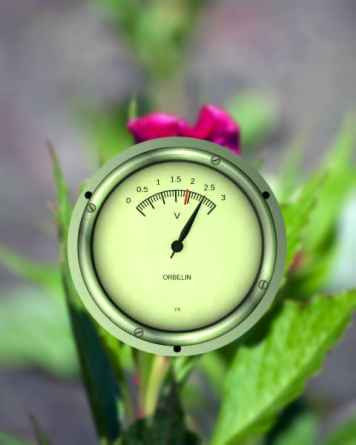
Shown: 2.5 V
